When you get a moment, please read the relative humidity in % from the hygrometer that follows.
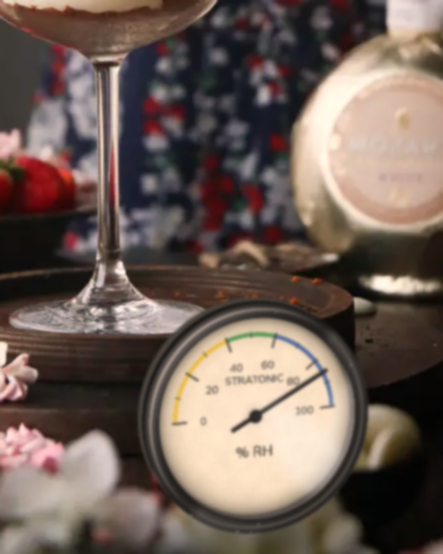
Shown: 85 %
